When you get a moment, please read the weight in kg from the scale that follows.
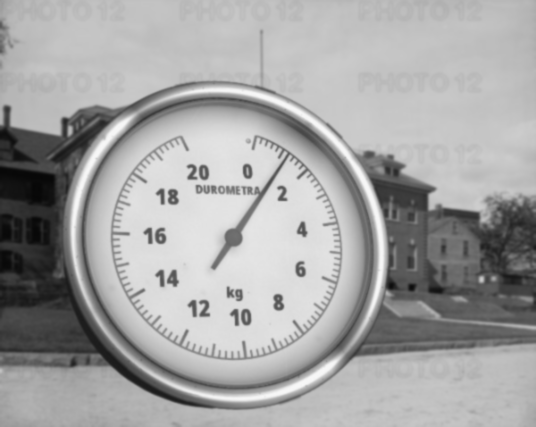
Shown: 1.2 kg
